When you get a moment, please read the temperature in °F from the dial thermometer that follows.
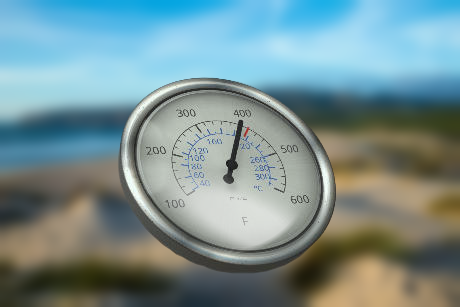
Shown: 400 °F
